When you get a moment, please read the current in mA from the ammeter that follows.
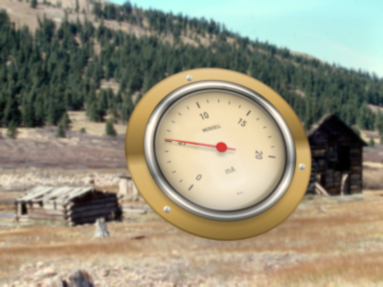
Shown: 5 mA
